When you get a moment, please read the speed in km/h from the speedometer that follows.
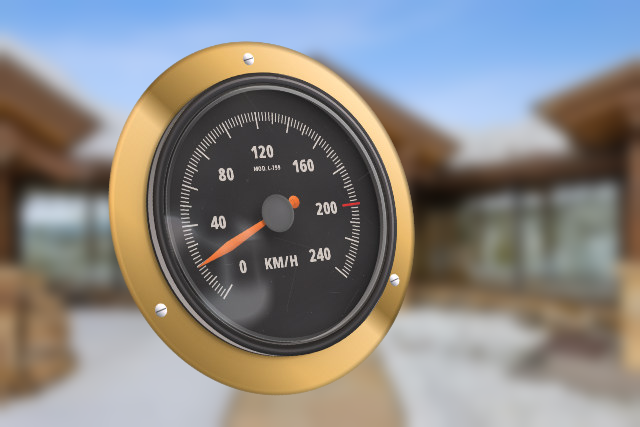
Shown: 20 km/h
